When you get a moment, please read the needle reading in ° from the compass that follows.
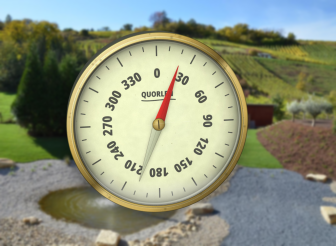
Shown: 20 °
